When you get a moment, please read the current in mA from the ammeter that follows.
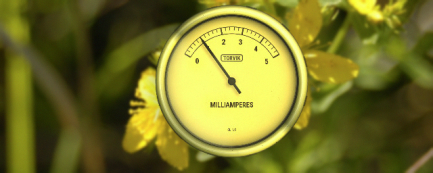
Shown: 1 mA
